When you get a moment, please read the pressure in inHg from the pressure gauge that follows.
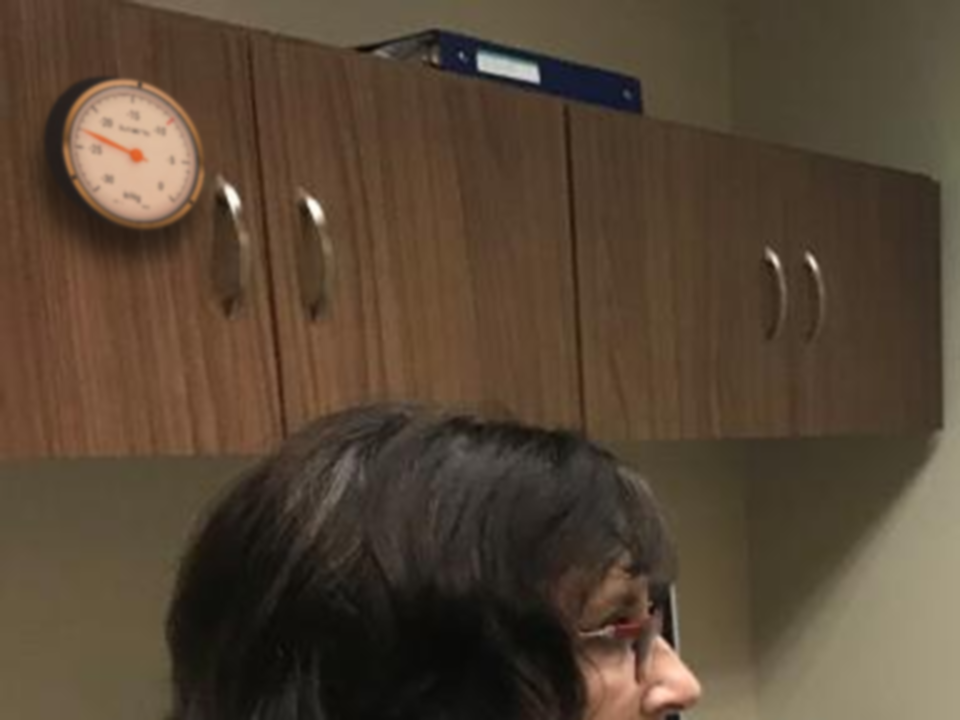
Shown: -23 inHg
